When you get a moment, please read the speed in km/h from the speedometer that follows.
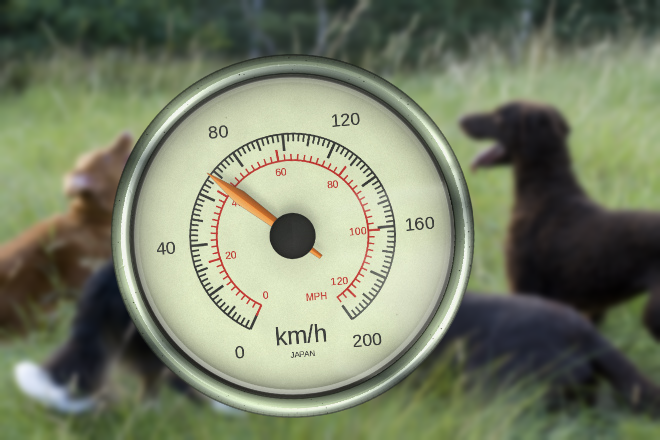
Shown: 68 km/h
